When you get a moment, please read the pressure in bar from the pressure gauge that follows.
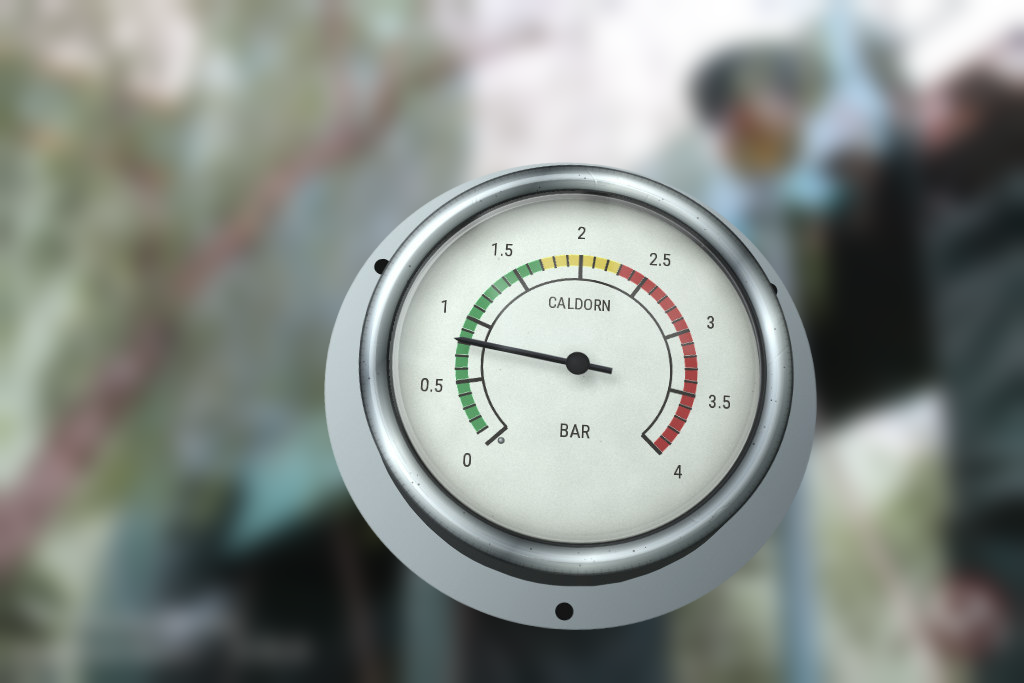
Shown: 0.8 bar
